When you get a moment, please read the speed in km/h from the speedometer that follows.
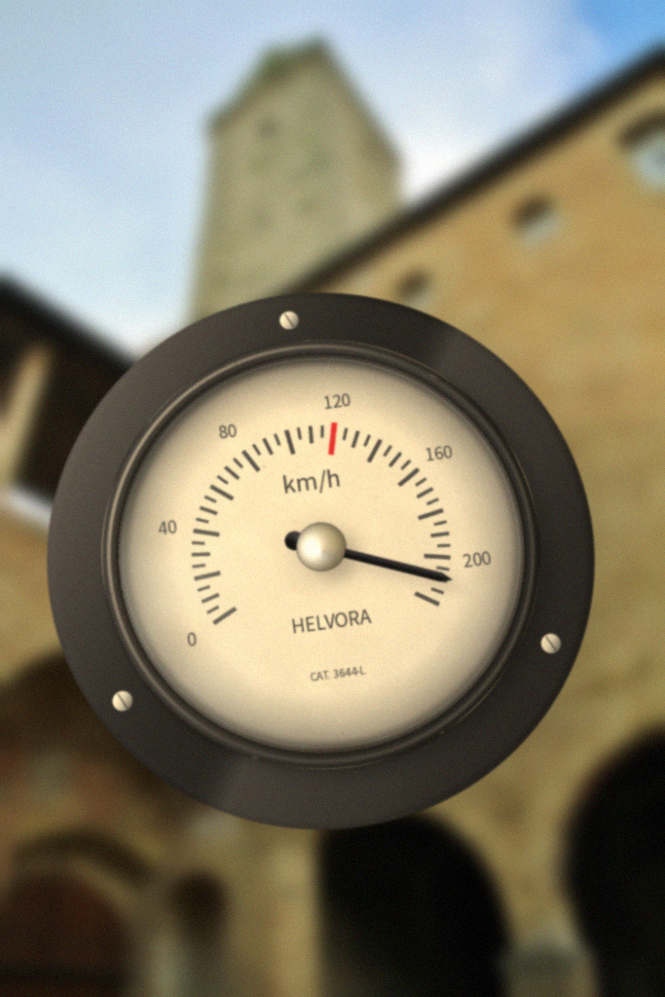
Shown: 210 km/h
